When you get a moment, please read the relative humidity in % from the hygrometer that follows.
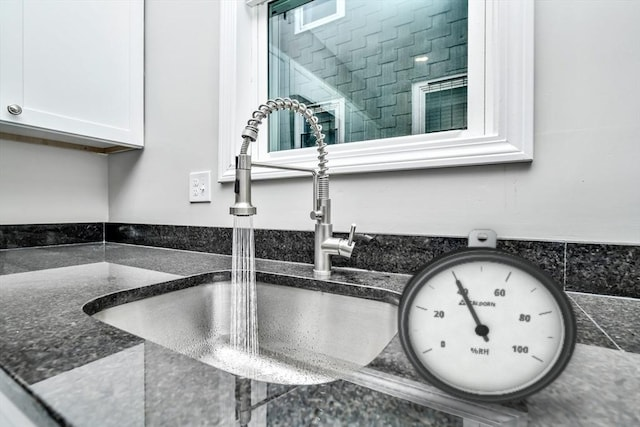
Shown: 40 %
